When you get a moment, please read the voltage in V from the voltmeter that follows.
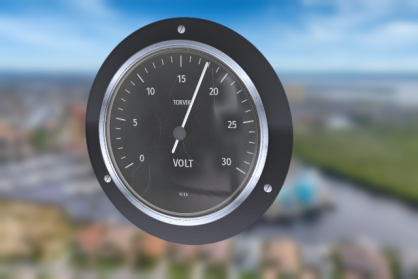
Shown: 18 V
